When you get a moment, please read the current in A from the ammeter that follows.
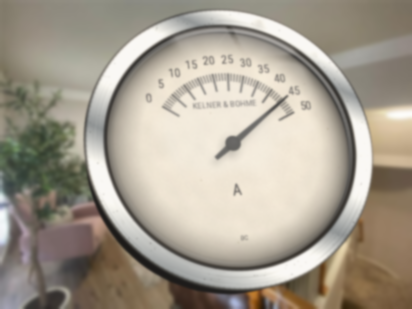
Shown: 45 A
